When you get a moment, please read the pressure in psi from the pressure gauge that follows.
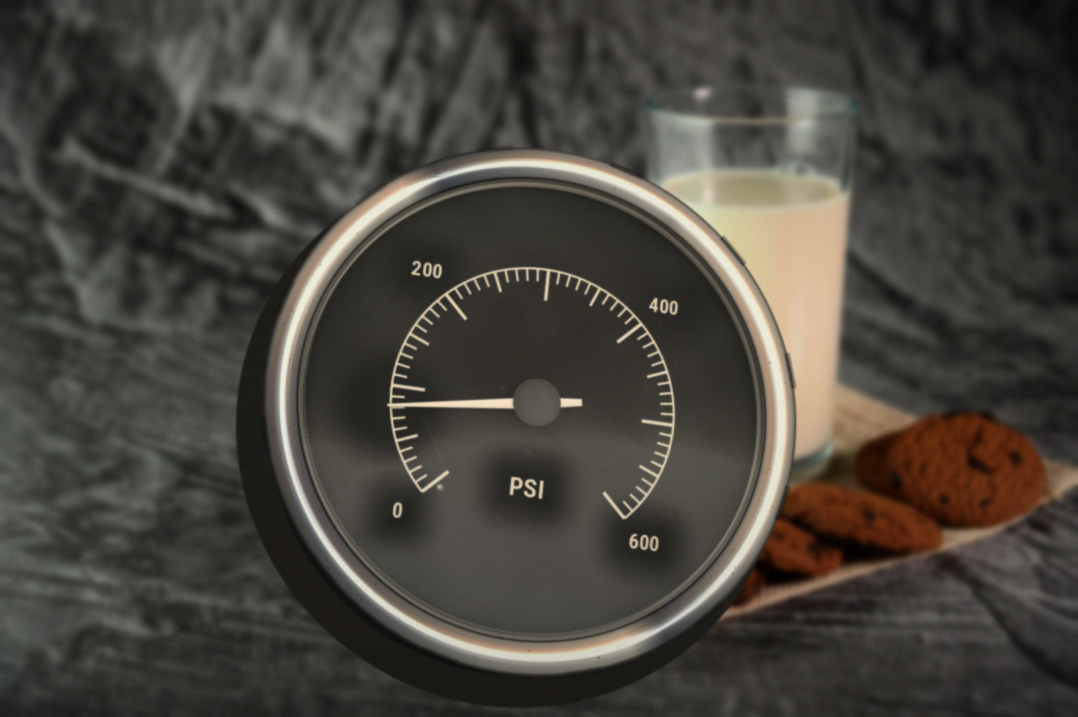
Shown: 80 psi
